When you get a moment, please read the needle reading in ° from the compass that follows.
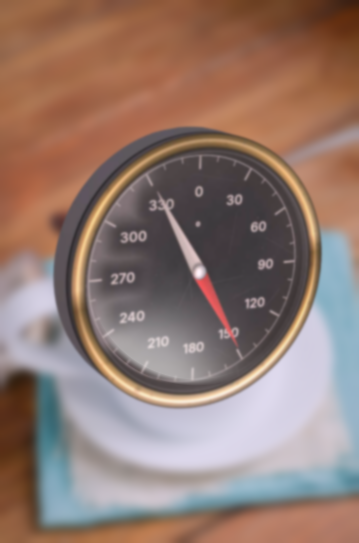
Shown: 150 °
